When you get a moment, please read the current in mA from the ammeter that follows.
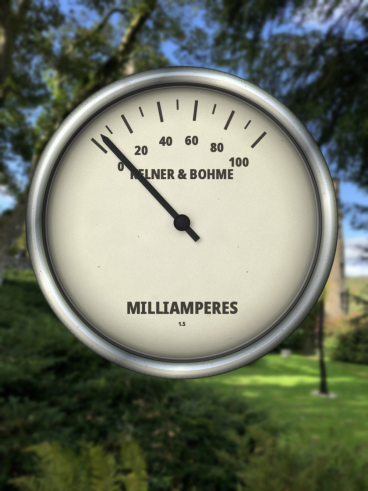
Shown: 5 mA
